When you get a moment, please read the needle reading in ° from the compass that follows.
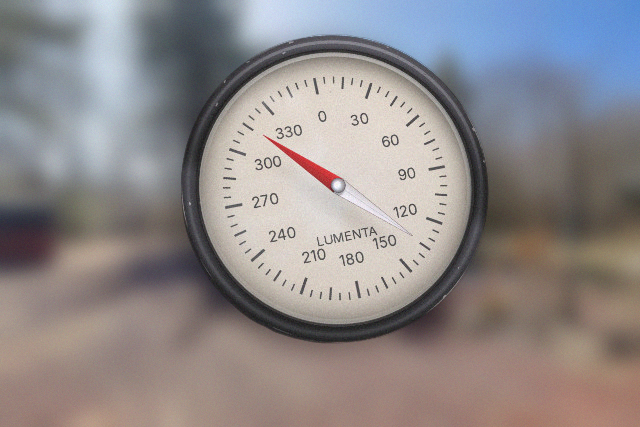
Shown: 315 °
